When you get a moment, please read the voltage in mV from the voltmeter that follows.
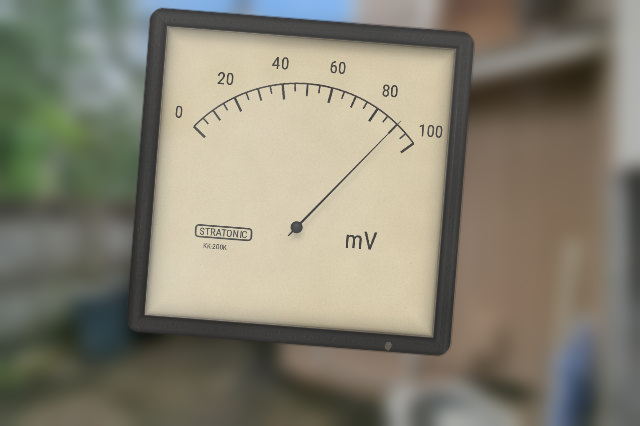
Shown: 90 mV
